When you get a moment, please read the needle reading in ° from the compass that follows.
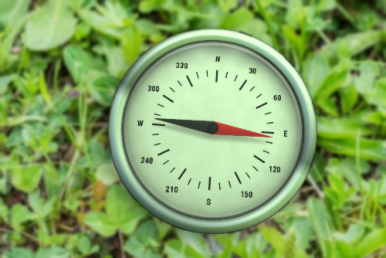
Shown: 95 °
